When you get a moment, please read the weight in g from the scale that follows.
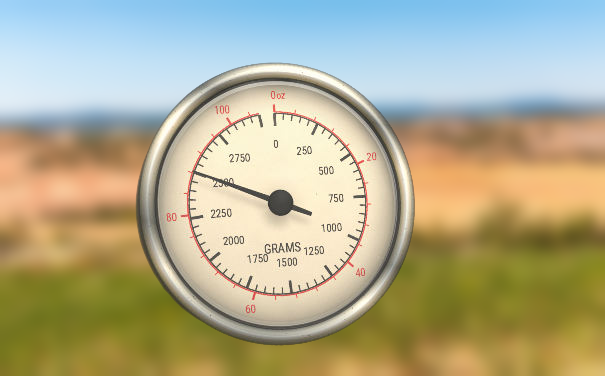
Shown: 2500 g
